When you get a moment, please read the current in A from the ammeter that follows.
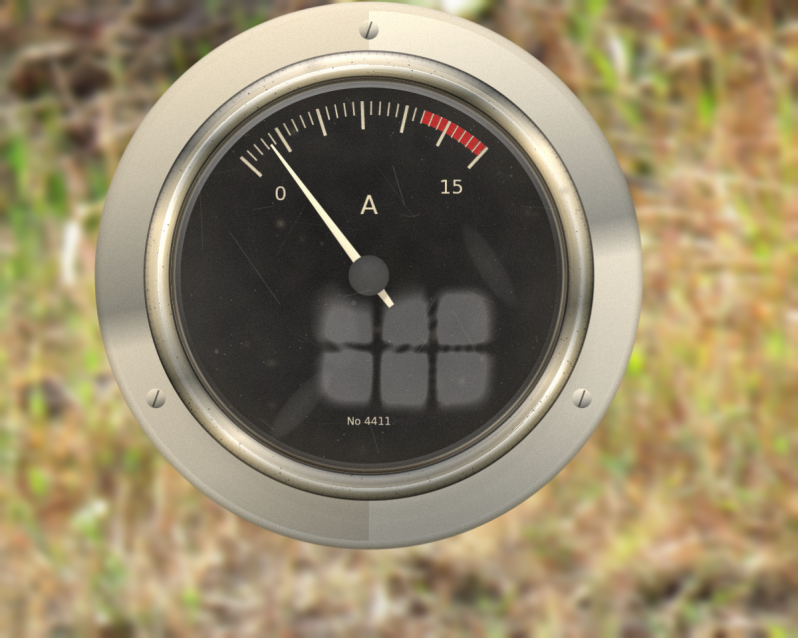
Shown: 1.75 A
